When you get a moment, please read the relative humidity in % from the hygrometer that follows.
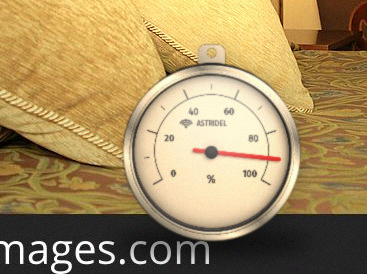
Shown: 90 %
